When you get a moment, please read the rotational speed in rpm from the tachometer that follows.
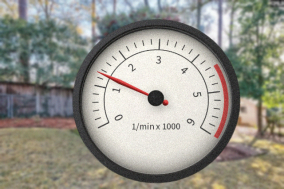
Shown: 1300 rpm
